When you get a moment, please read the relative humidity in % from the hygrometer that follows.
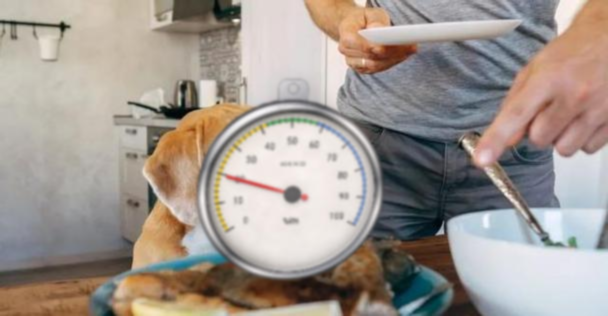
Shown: 20 %
